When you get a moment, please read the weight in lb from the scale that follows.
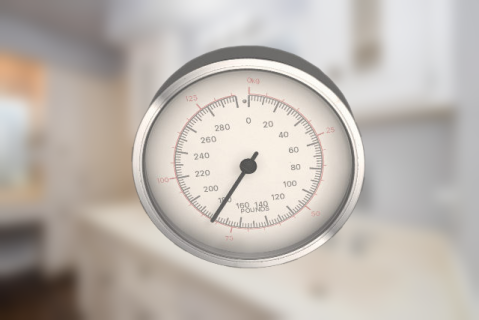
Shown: 180 lb
